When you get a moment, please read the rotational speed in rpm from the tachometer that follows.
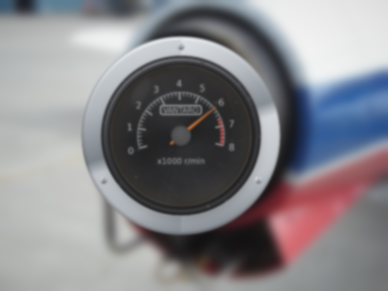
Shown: 6000 rpm
